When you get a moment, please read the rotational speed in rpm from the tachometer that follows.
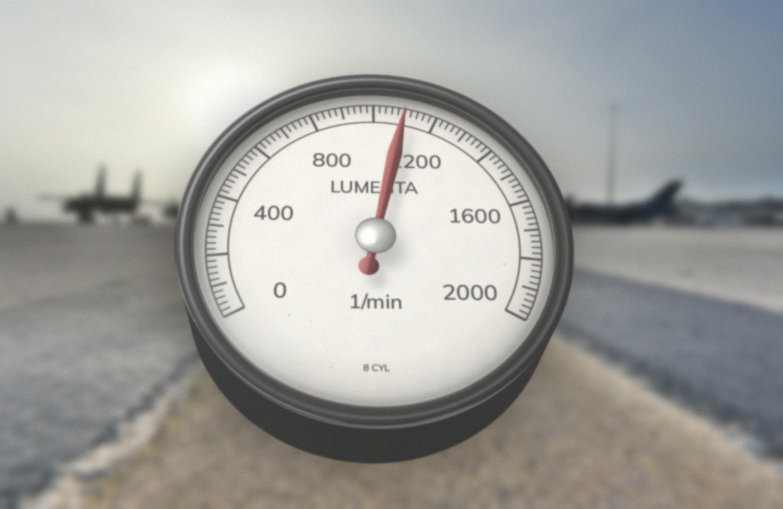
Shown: 1100 rpm
